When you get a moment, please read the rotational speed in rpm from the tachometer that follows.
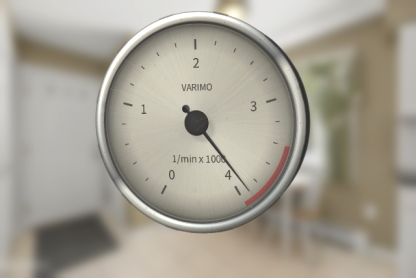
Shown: 3900 rpm
